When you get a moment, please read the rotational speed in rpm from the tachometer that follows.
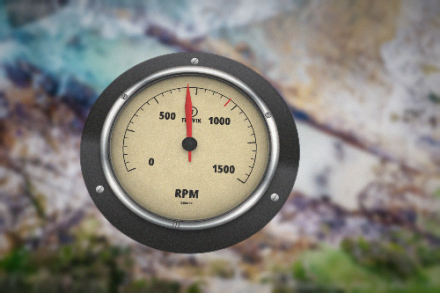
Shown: 700 rpm
